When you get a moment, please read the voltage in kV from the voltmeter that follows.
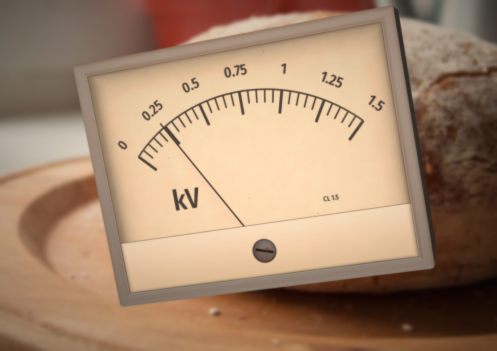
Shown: 0.25 kV
